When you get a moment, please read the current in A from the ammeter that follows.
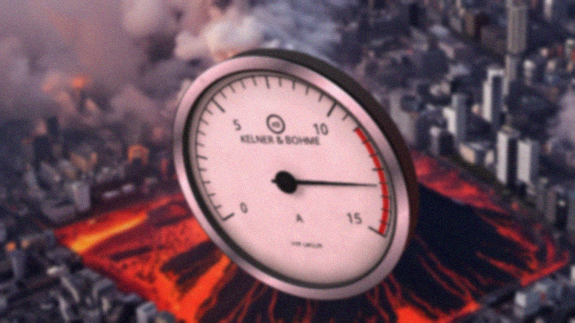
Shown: 13 A
